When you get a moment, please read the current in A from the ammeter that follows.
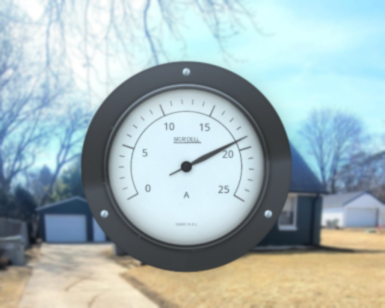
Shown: 19 A
